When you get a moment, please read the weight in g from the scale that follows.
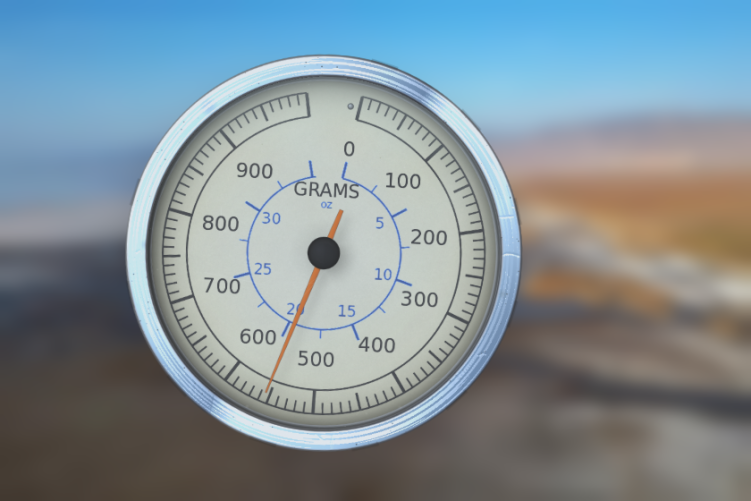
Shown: 555 g
